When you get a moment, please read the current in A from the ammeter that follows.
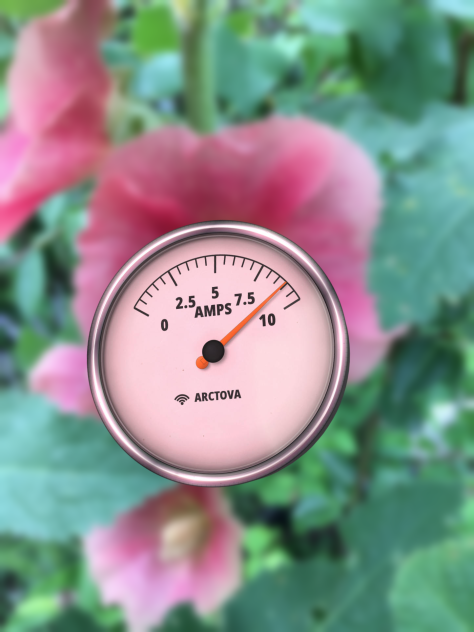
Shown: 9 A
